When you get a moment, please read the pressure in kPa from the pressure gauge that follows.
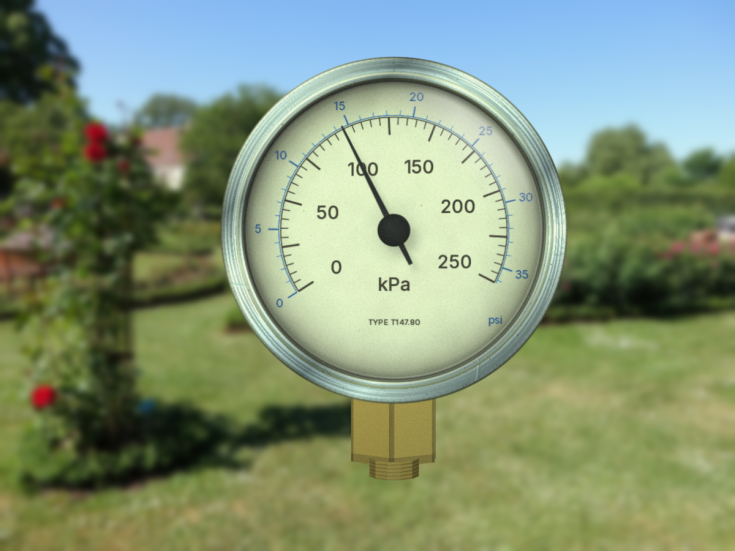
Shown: 100 kPa
